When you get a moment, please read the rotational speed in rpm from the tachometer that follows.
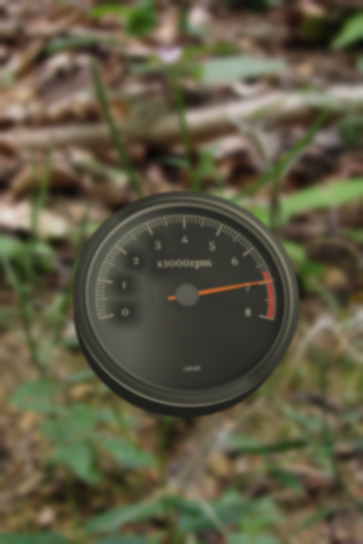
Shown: 7000 rpm
